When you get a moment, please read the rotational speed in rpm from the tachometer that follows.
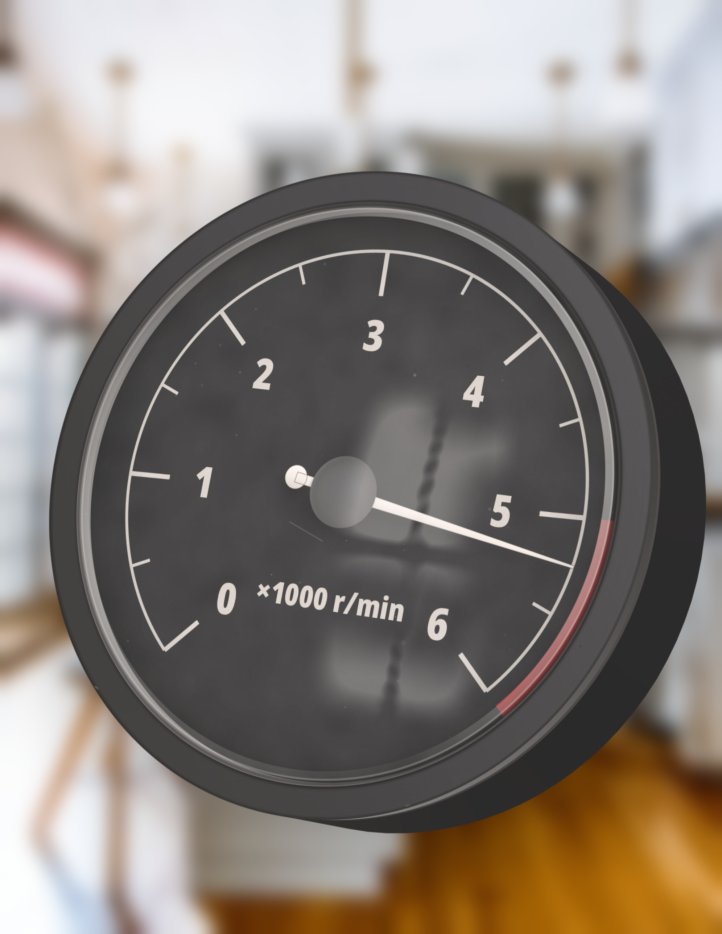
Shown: 5250 rpm
